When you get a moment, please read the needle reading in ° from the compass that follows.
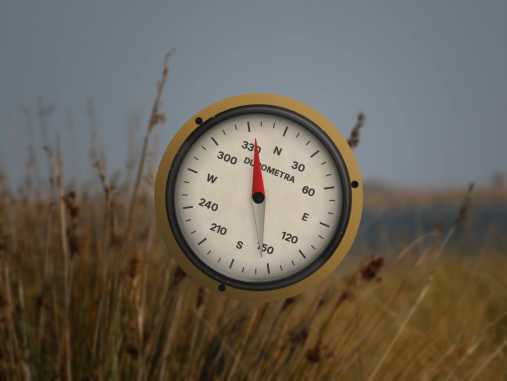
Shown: 335 °
